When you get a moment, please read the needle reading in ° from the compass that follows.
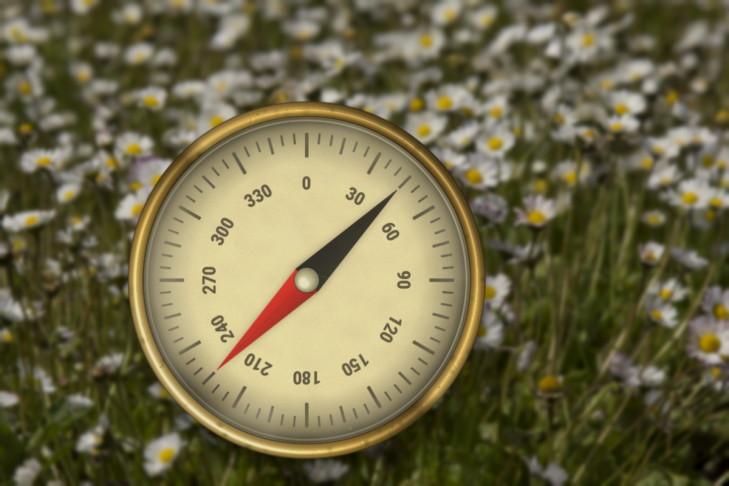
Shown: 225 °
